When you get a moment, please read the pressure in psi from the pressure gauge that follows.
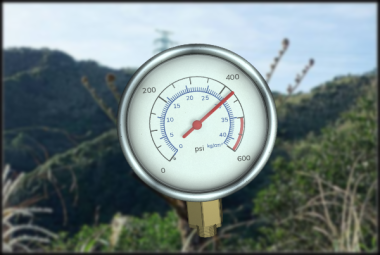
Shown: 425 psi
